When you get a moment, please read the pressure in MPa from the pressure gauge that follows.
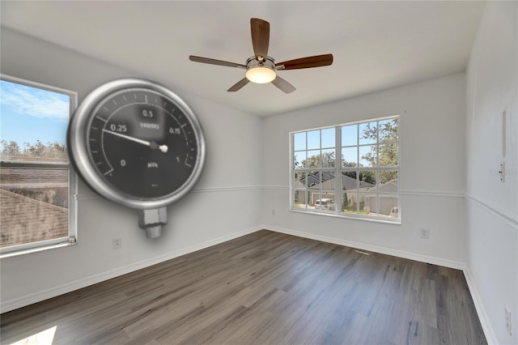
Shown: 0.2 MPa
